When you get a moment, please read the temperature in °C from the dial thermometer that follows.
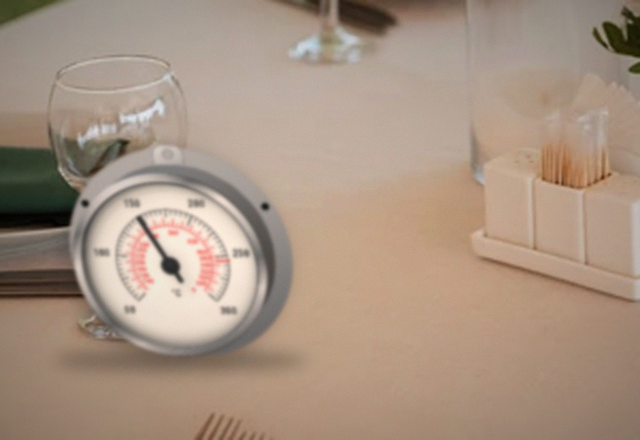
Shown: 150 °C
